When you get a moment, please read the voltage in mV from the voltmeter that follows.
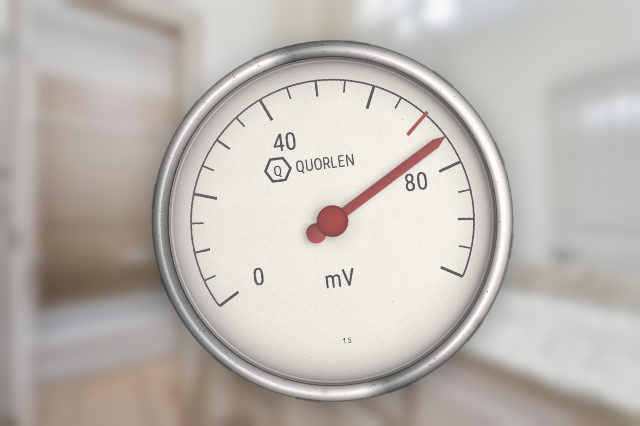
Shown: 75 mV
